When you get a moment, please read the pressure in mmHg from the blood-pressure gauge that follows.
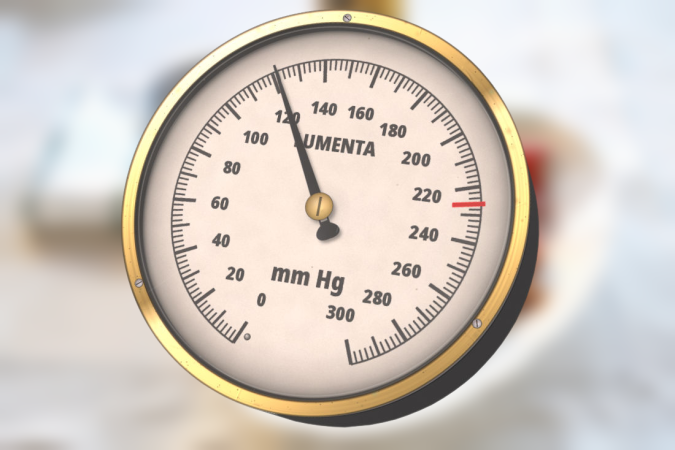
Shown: 122 mmHg
